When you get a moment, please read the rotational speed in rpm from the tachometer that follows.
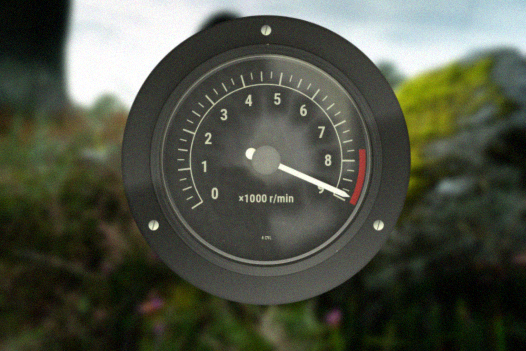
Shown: 8875 rpm
